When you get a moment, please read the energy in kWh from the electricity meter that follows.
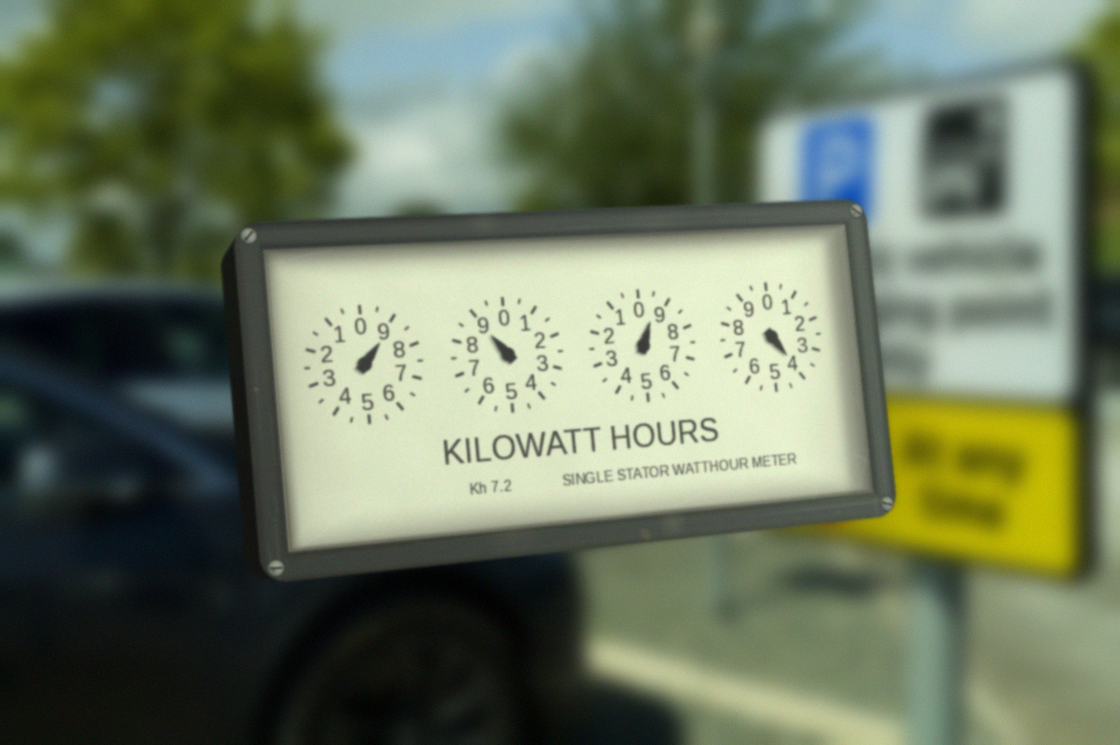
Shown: 8894 kWh
